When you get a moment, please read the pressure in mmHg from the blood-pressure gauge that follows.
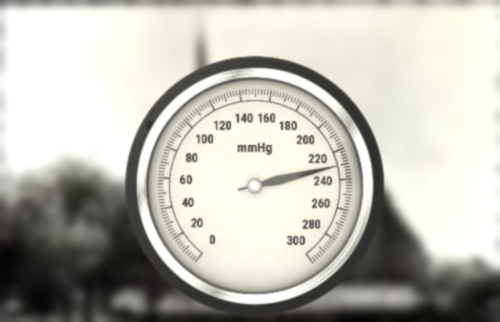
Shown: 230 mmHg
